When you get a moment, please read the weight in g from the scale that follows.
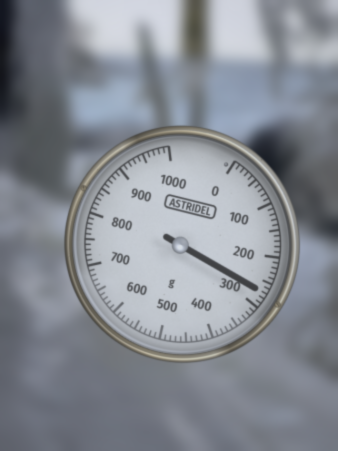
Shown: 270 g
